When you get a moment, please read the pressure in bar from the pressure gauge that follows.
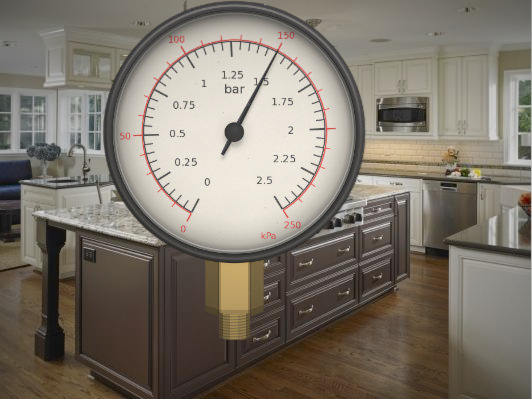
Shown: 1.5 bar
